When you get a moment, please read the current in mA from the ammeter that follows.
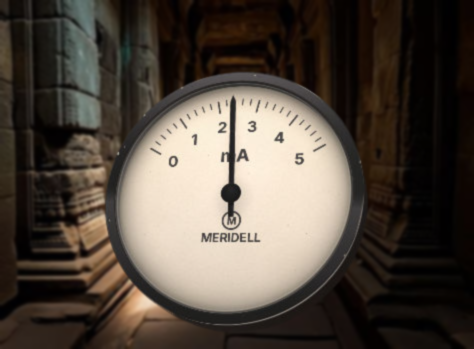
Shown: 2.4 mA
